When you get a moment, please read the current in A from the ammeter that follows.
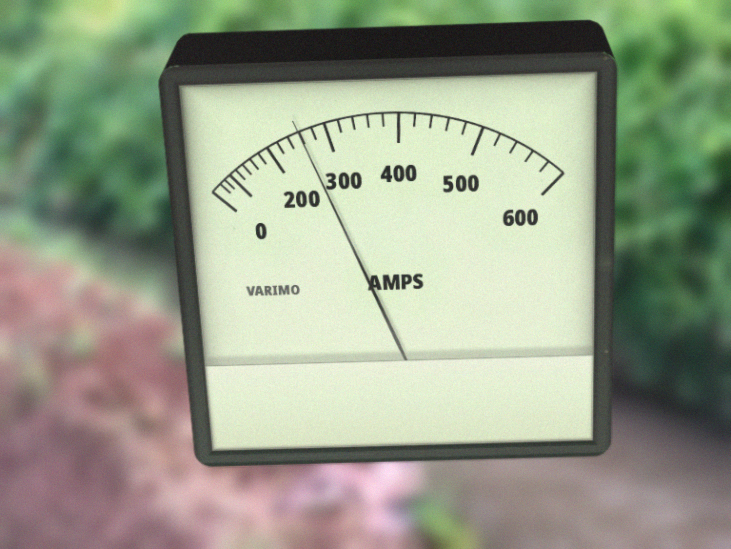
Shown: 260 A
